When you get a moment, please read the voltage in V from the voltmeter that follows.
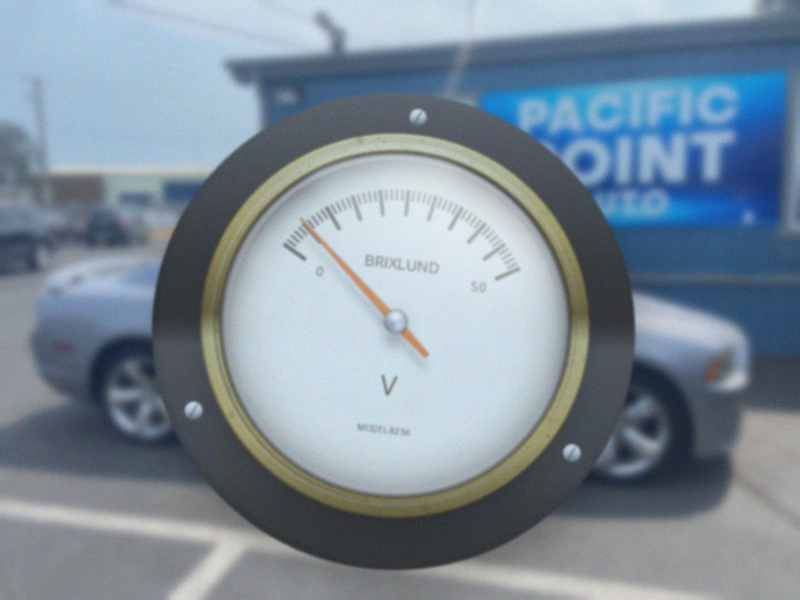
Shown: 5 V
